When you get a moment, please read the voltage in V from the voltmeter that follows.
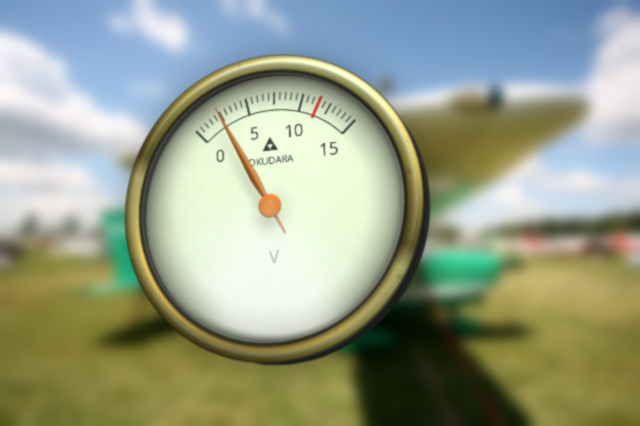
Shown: 2.5 V
